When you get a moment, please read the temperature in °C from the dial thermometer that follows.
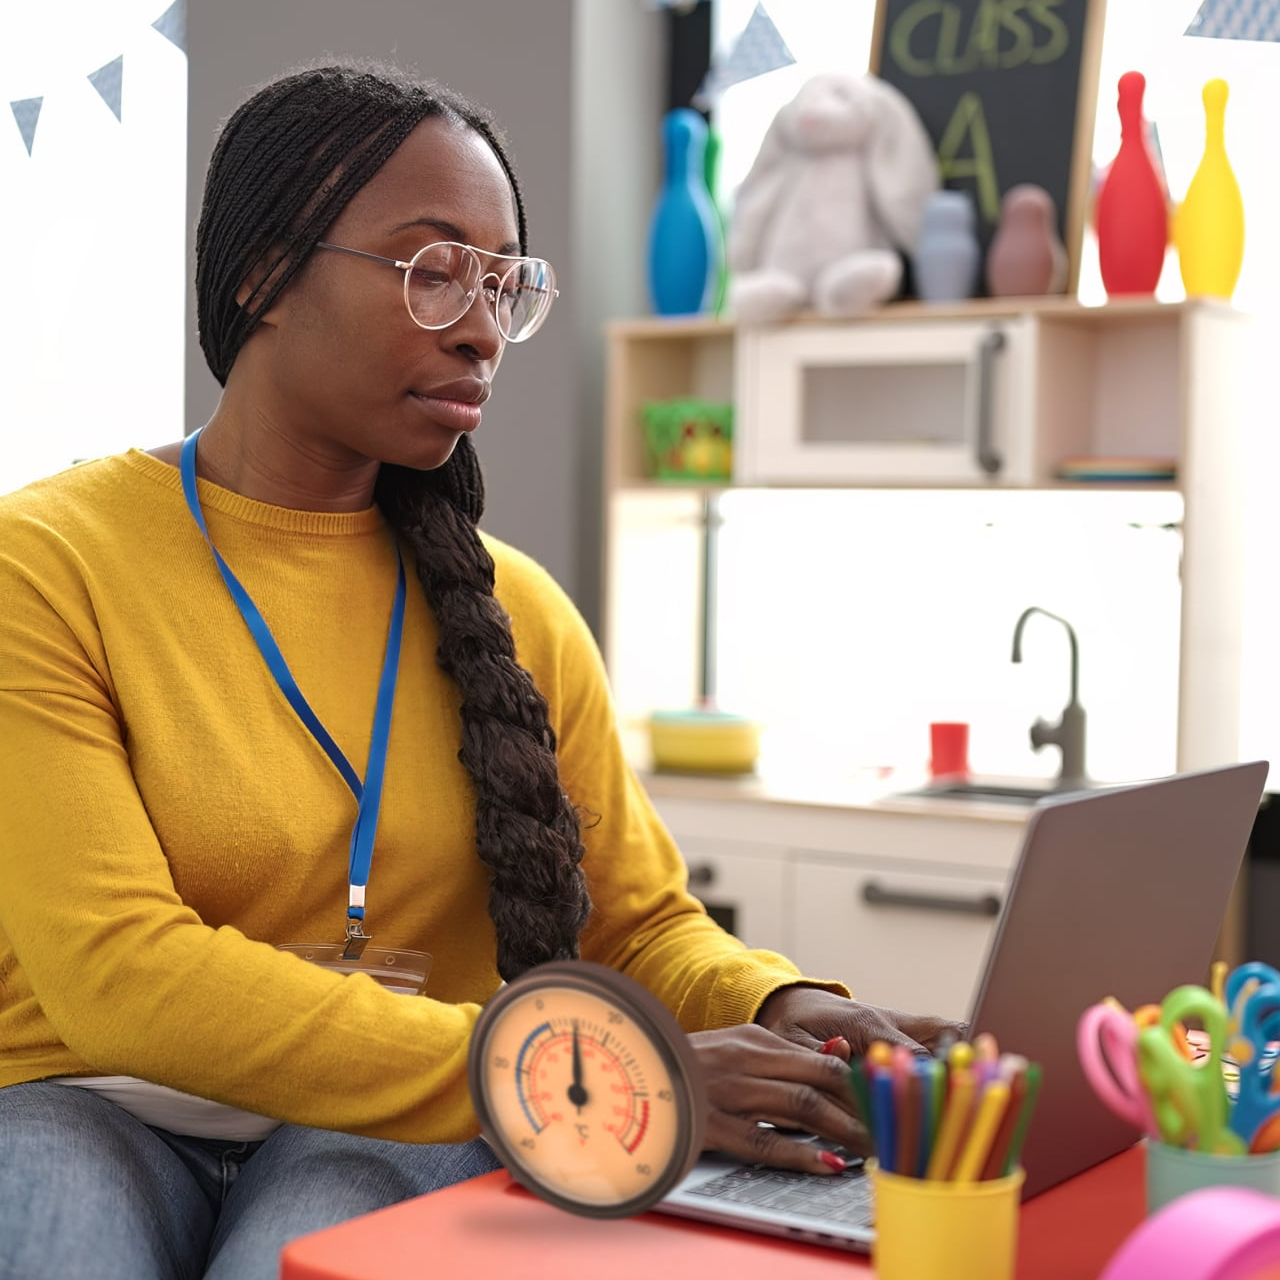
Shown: 10 °C
